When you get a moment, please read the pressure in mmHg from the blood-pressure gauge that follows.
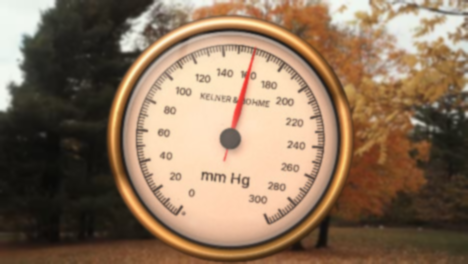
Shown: 160 mmHg
